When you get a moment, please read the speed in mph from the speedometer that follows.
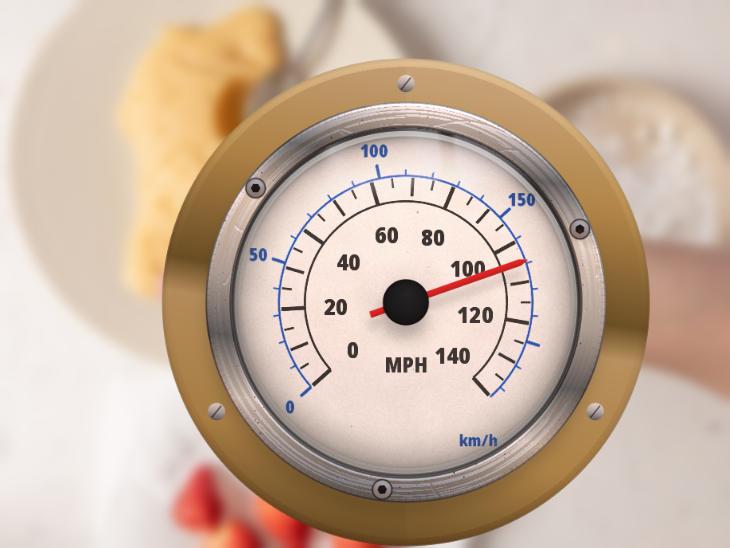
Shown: 105 mph
